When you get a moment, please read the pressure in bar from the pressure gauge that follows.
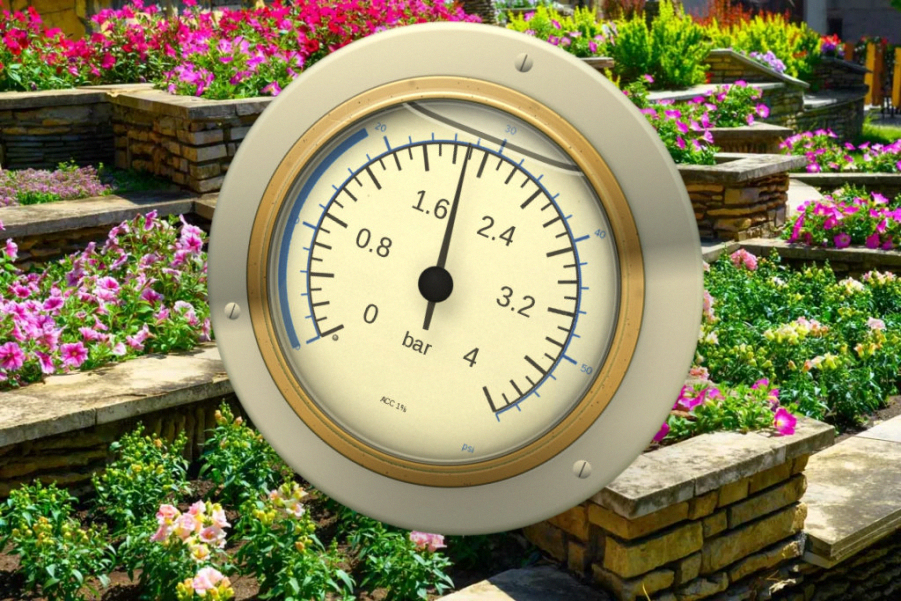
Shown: 1.9 bar
